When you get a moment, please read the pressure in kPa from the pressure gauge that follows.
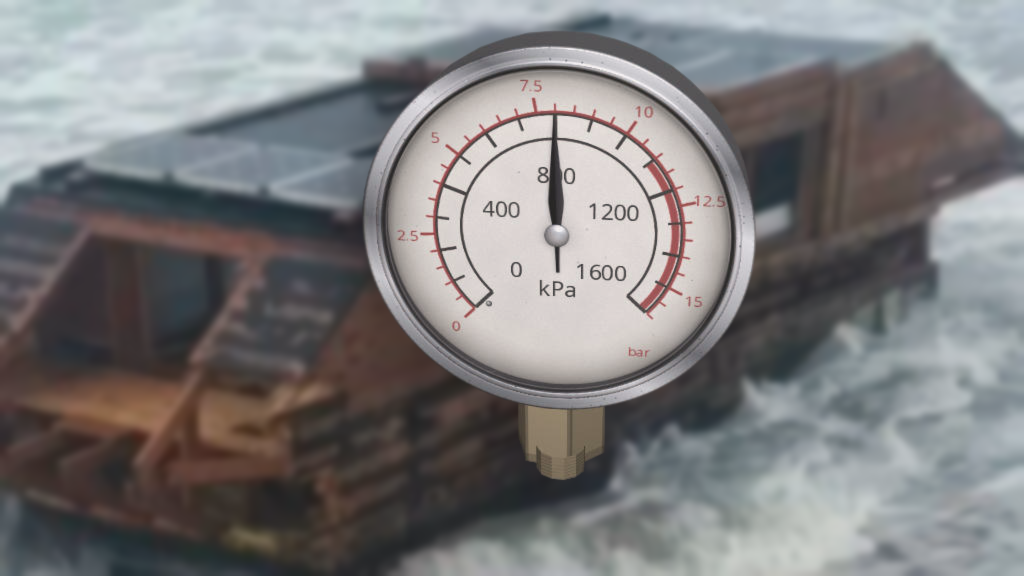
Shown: 800 kPa
